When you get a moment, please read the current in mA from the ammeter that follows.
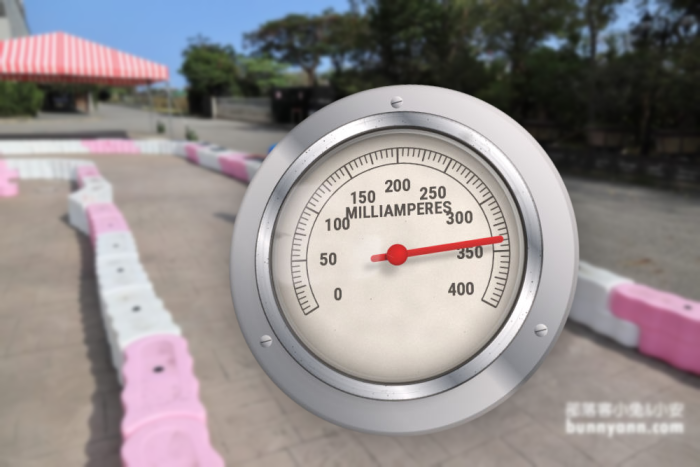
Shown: 340 mA
